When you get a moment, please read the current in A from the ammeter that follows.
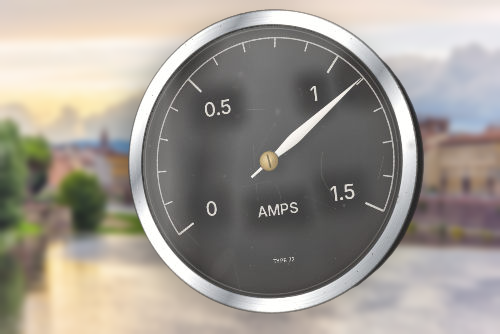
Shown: 1.1 A
